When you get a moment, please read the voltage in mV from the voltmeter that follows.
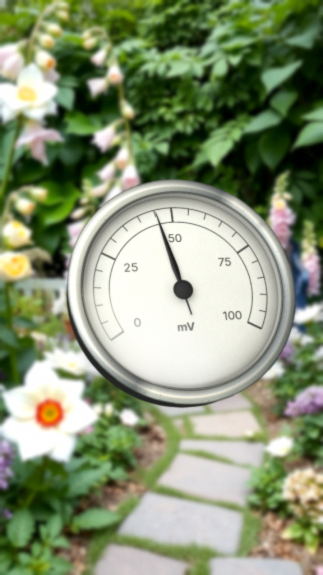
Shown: 45 mV
